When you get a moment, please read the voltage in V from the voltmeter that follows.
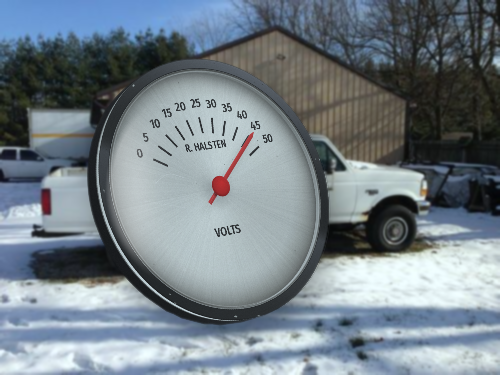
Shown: 45 V
